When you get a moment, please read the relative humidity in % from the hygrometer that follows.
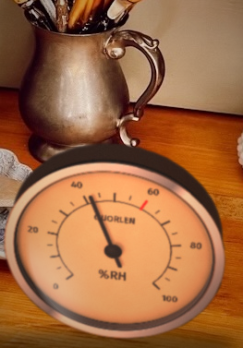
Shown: 42.5 %
